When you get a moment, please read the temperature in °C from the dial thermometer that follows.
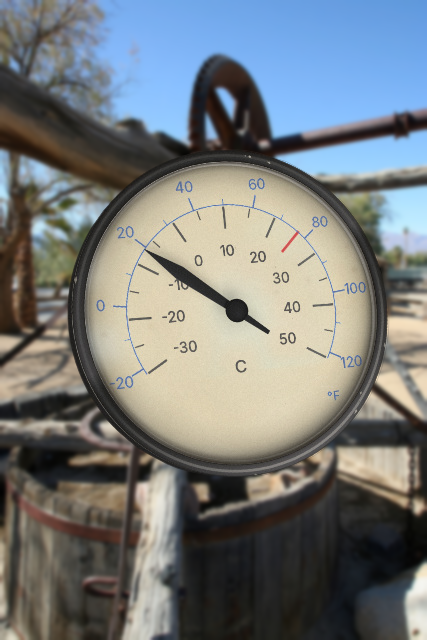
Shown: -7.5 °C
